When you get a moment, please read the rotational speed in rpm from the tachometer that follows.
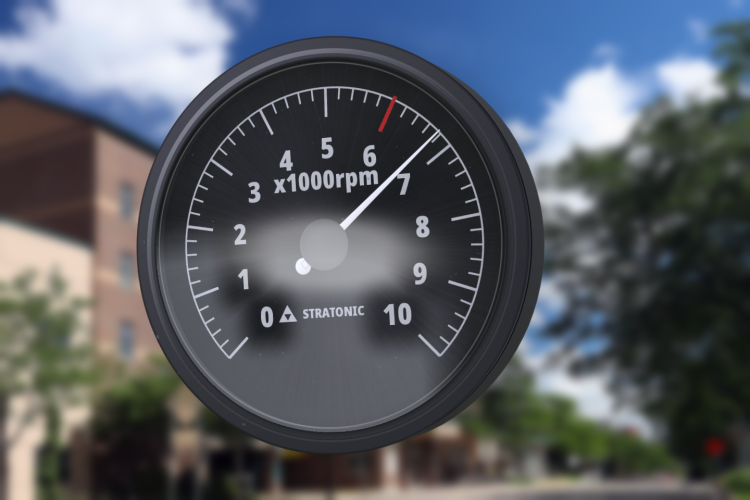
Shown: 6800 rpm
